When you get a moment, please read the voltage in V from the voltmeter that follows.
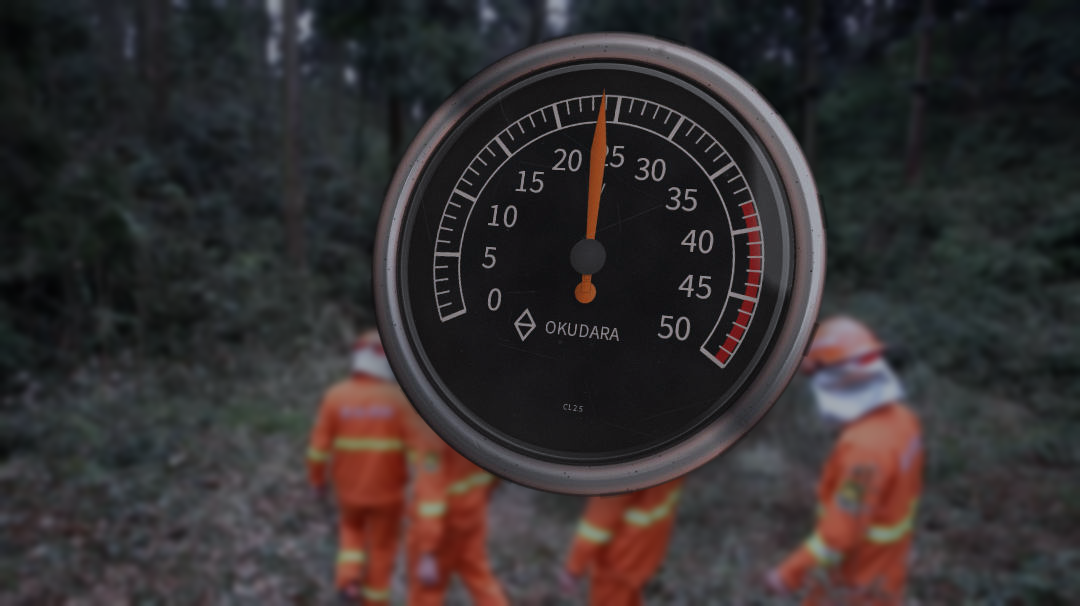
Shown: 24 V
